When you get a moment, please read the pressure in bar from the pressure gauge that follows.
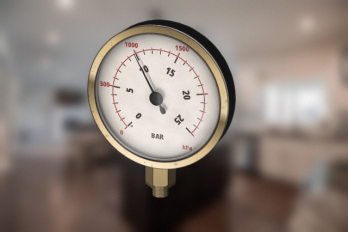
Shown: 10 bar
